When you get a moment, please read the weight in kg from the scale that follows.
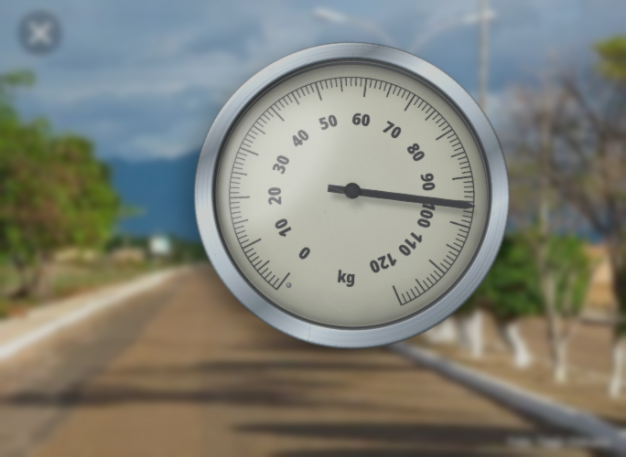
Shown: 96 kg
